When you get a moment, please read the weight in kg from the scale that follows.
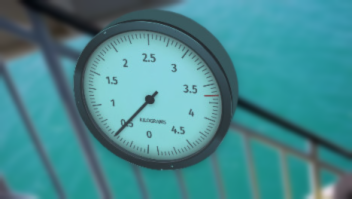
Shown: 0.5 kg
